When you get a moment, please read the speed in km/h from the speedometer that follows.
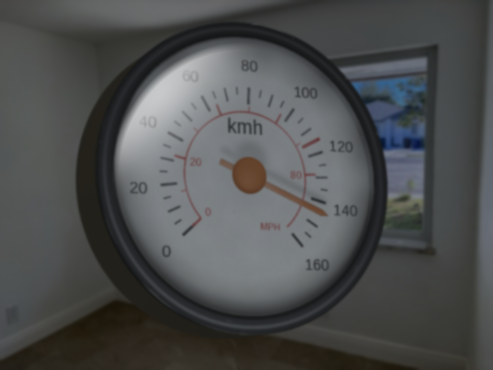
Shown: 145 km/h
